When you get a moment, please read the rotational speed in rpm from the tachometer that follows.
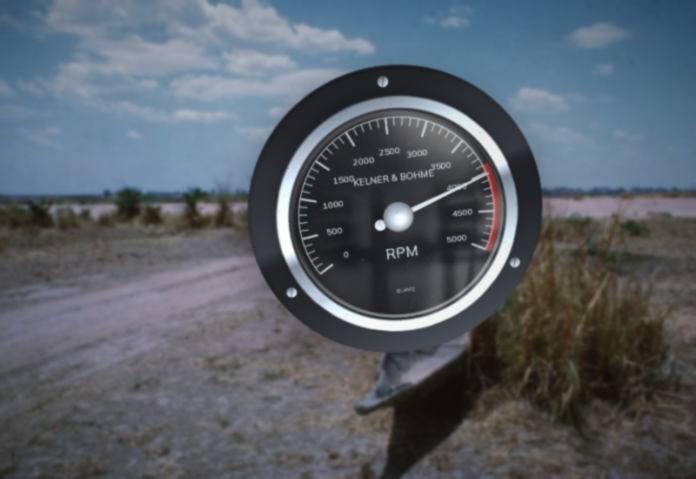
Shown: 4000 rpm
